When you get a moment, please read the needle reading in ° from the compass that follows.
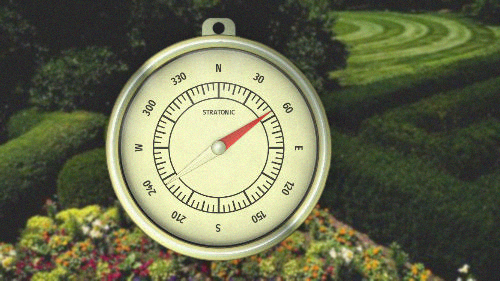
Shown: 55 °
